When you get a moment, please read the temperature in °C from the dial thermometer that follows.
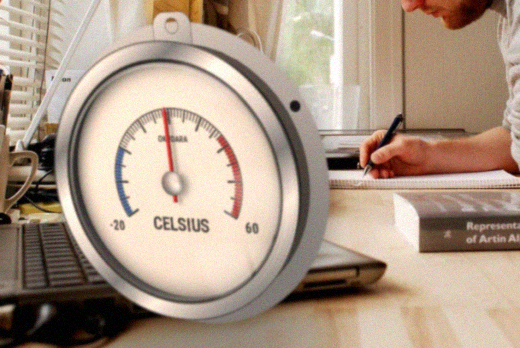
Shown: 20 °C
